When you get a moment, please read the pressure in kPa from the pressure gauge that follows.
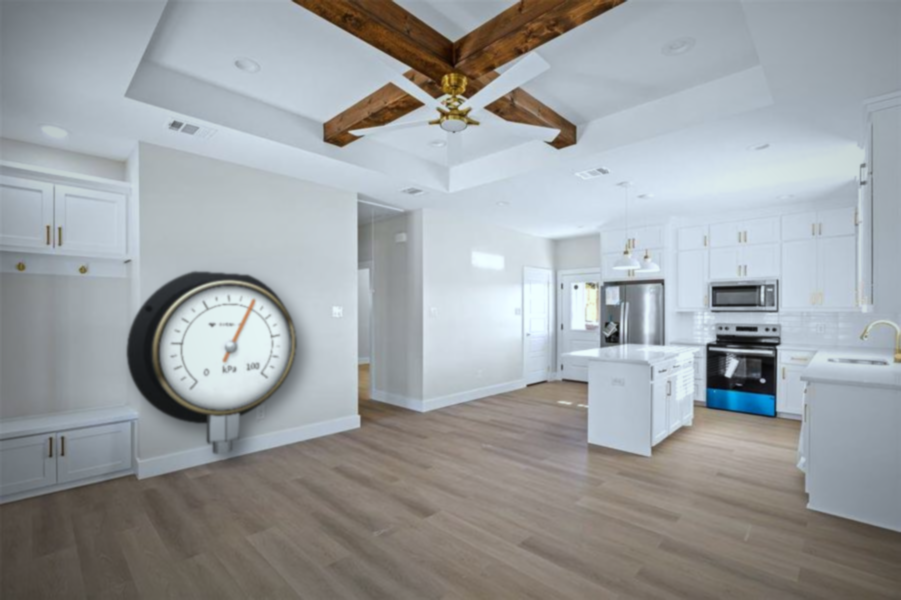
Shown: 60 kPa
